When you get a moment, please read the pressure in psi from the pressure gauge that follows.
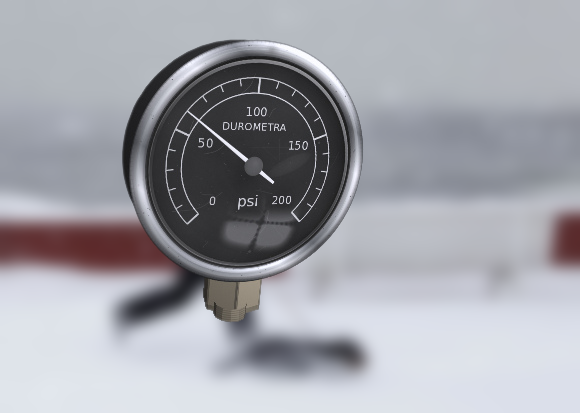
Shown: 60 psi
